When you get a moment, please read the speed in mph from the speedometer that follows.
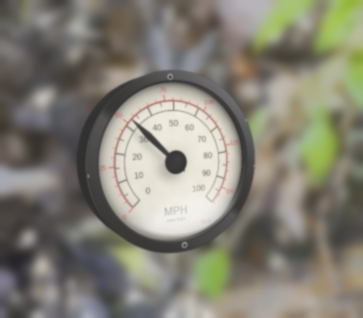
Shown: 32.5 mph
